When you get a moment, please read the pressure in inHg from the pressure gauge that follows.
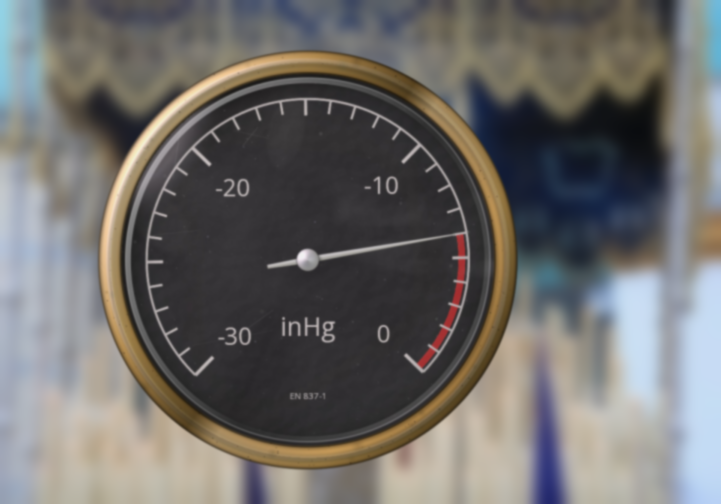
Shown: -6 inHg
